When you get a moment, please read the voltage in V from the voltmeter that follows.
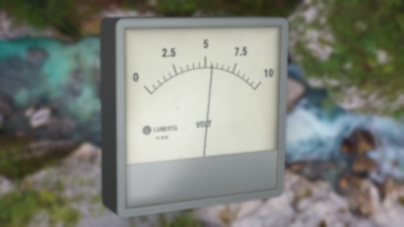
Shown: 5.5 V
